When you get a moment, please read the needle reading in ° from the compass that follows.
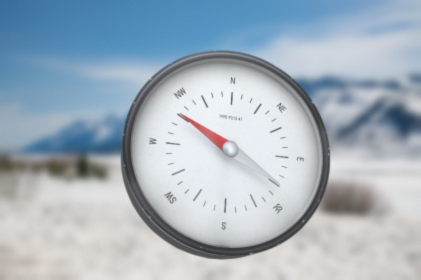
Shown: 300 °
